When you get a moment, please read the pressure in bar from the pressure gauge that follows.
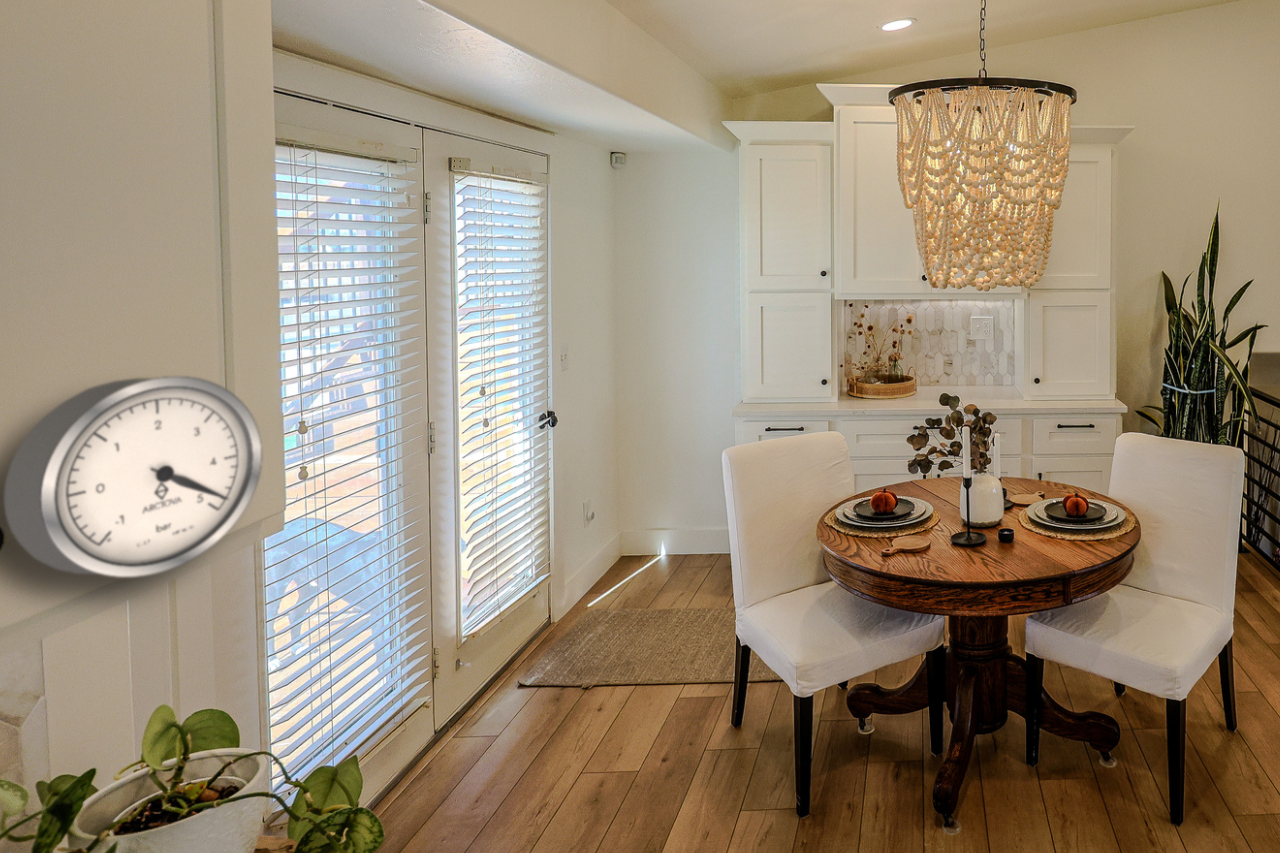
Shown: 4.8 bar
